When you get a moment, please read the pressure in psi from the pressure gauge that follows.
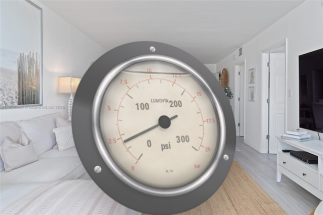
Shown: 30 psi
